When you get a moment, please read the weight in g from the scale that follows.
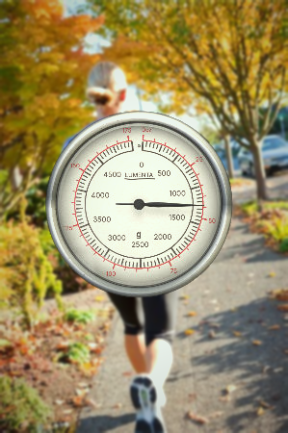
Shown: 1250 g
